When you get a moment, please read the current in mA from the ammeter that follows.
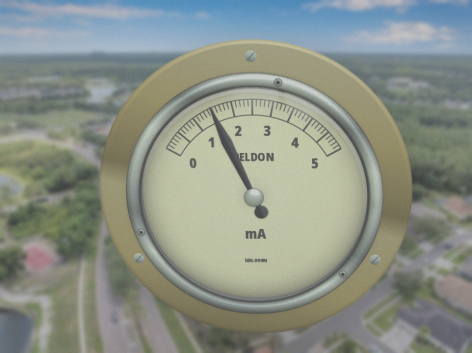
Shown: 1.5 mA
